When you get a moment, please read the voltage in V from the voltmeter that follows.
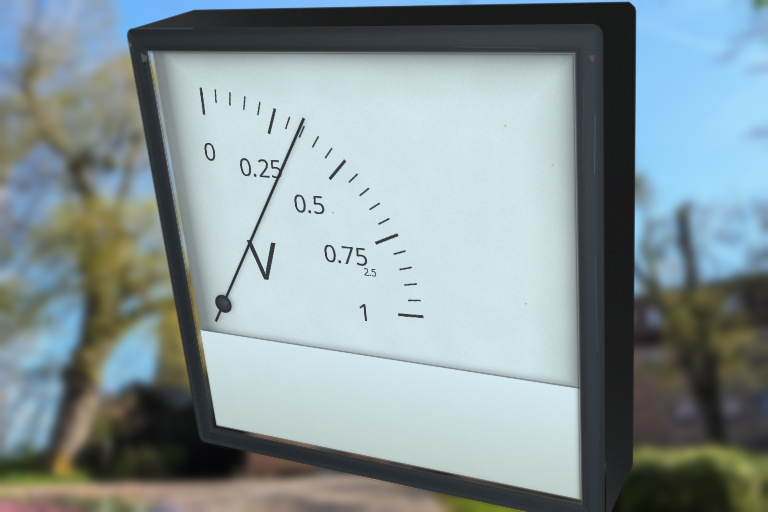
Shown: 0.35 V
